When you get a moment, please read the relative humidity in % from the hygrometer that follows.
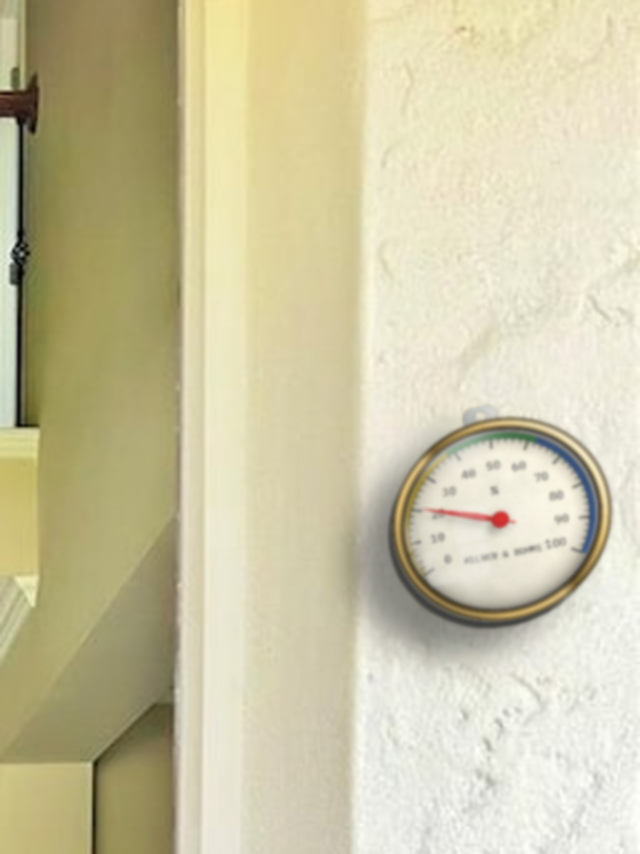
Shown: 20 %
